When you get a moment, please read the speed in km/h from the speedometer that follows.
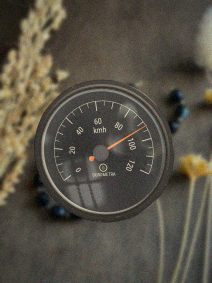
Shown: 92.5 km/h
